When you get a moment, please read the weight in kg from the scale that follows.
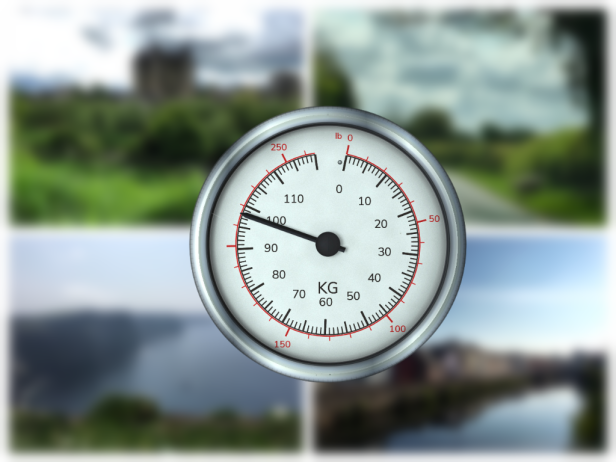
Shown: 98 kg
